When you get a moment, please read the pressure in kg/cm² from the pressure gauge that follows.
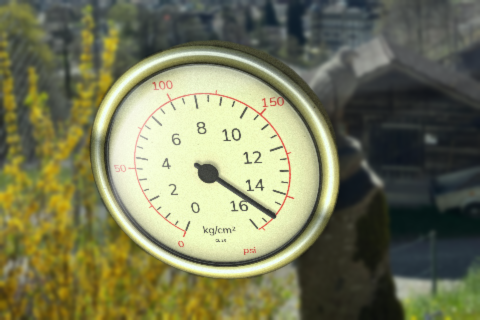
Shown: 15 kg/cm²
